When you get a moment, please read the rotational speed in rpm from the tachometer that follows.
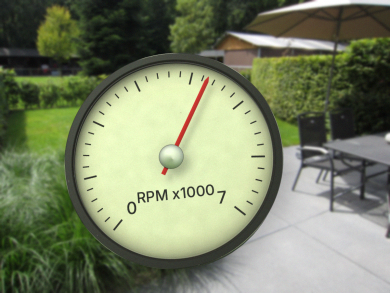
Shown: 4300 rpm
